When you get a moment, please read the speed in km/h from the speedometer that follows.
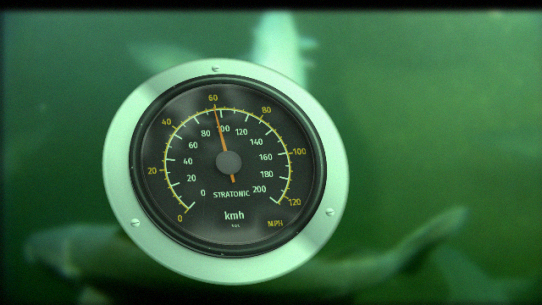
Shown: 95 km/h
